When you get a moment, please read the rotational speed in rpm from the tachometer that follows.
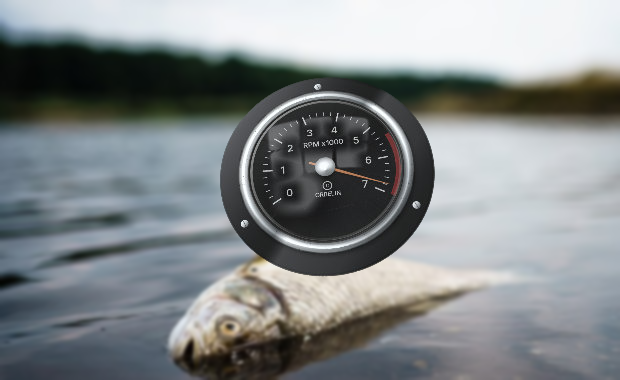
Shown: 6800 rpm
